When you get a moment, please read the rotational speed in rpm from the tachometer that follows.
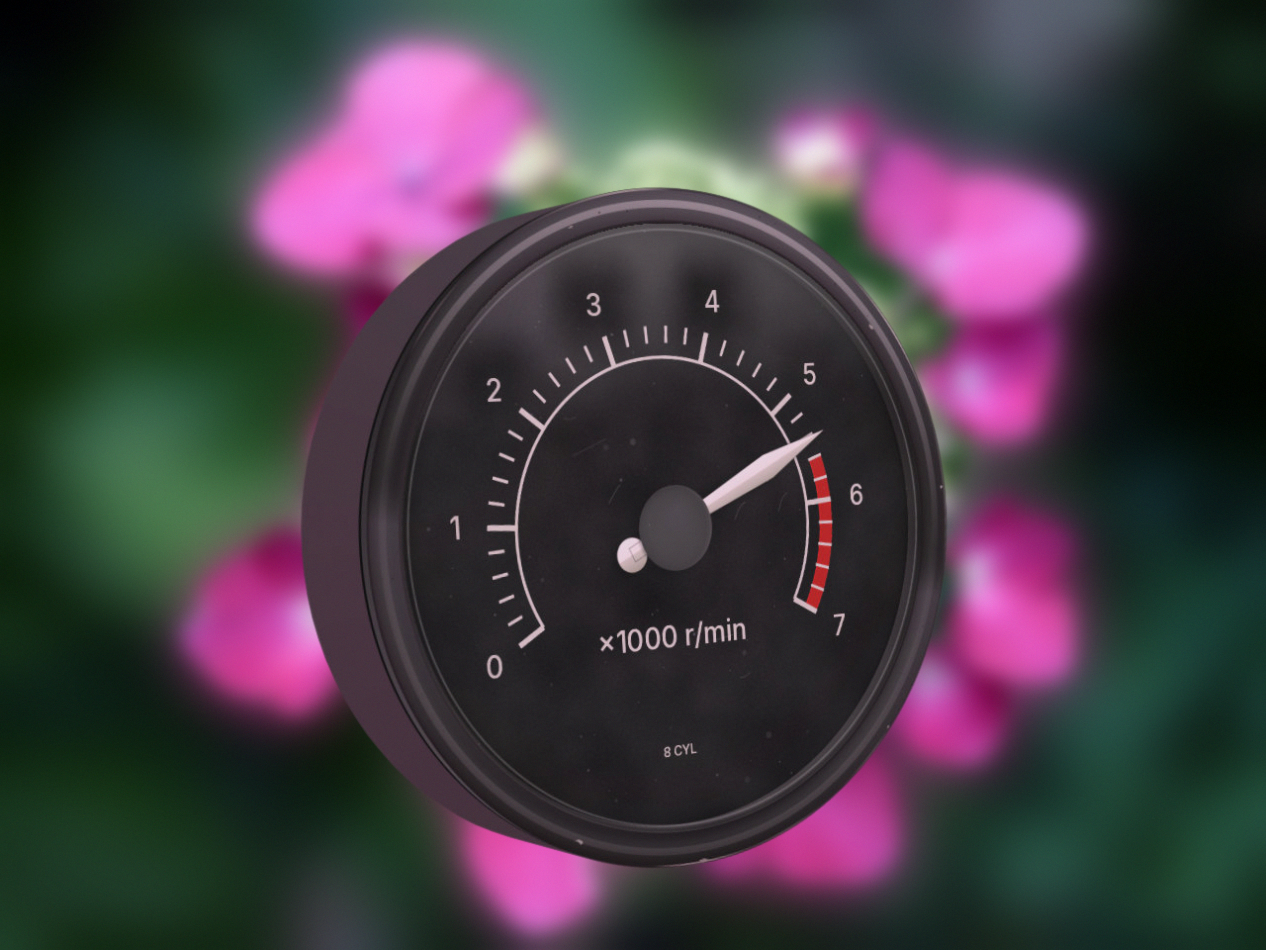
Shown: 5400 rpm
